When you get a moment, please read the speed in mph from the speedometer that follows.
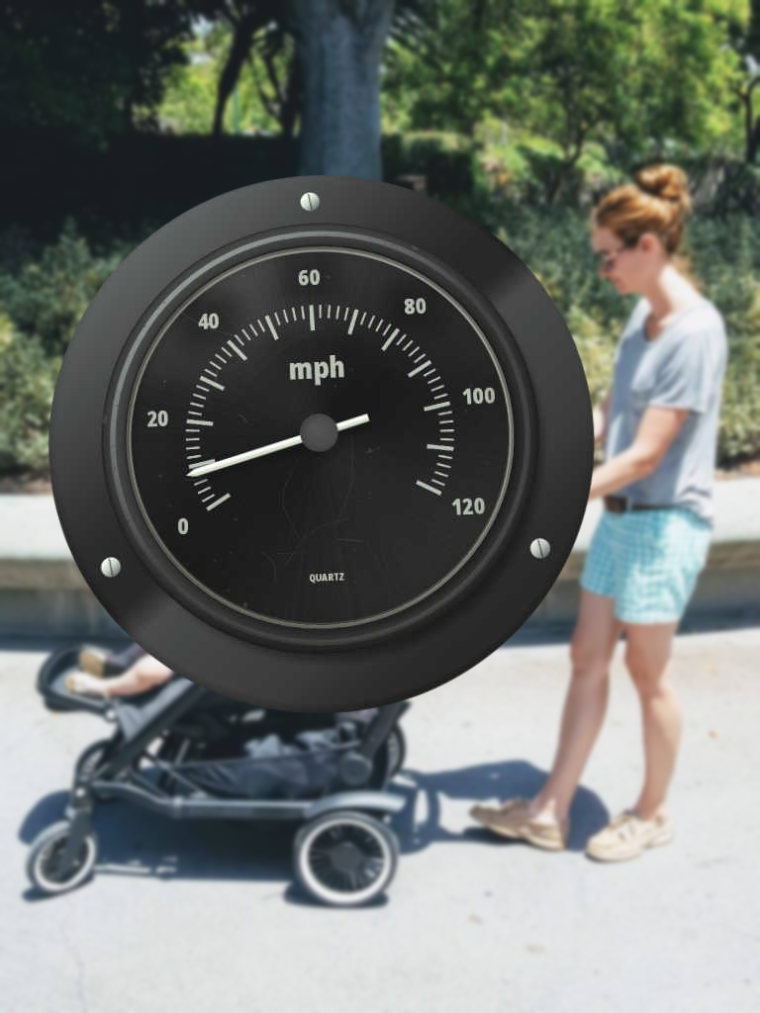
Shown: 8 mph
